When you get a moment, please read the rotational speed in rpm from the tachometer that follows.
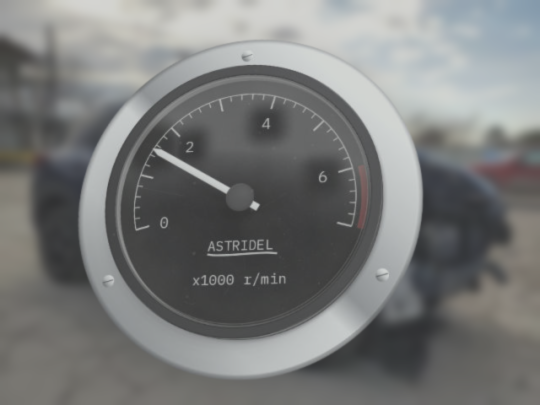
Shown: 1500 rpm
